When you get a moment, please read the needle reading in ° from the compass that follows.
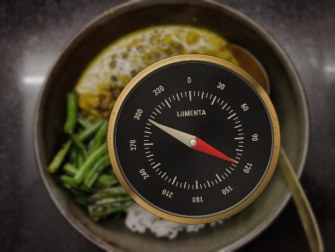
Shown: 120 °
